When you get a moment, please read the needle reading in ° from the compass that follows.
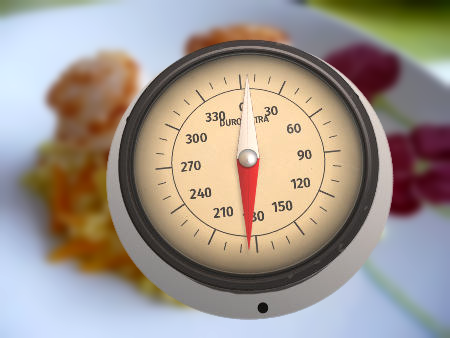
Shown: 185 °
